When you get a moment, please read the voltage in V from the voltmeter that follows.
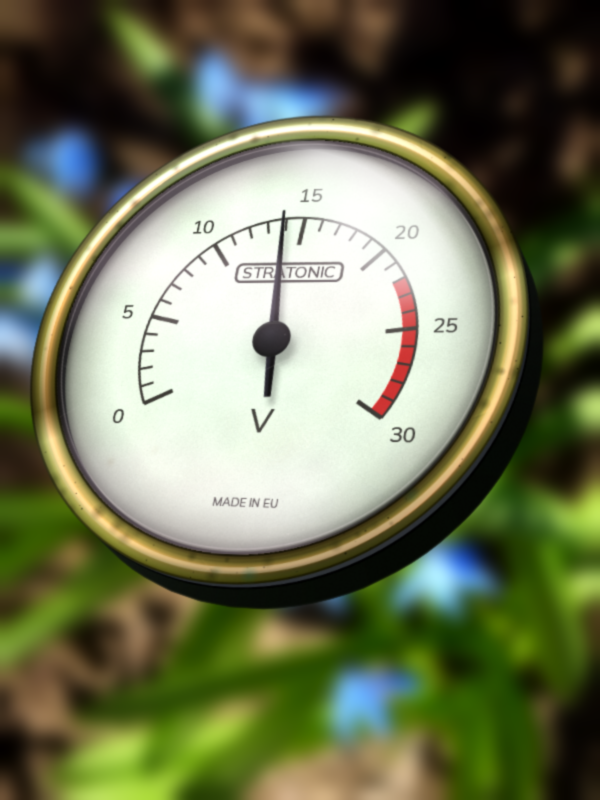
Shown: 14 V
